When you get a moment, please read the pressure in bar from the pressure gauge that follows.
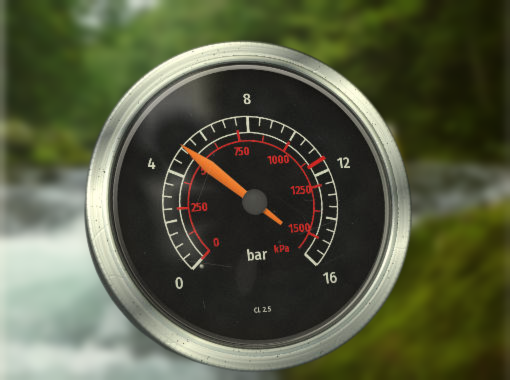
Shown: 5 bar
